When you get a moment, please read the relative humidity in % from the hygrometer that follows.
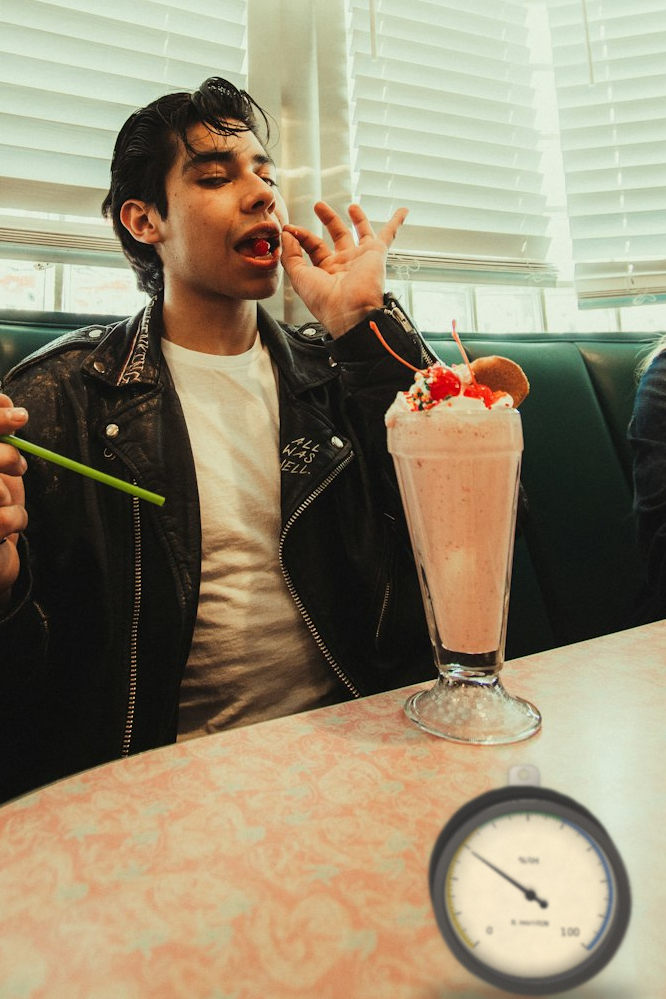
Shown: 30 %
